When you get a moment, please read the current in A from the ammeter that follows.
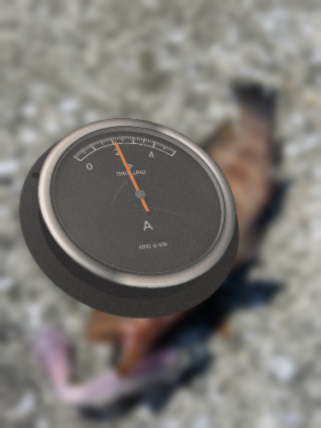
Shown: 2 A
